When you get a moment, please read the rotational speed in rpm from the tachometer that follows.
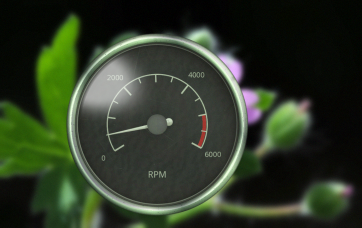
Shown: 500 rpm
